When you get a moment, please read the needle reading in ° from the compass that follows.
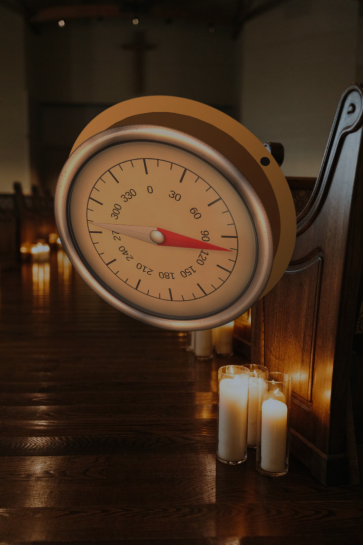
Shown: 100 °
